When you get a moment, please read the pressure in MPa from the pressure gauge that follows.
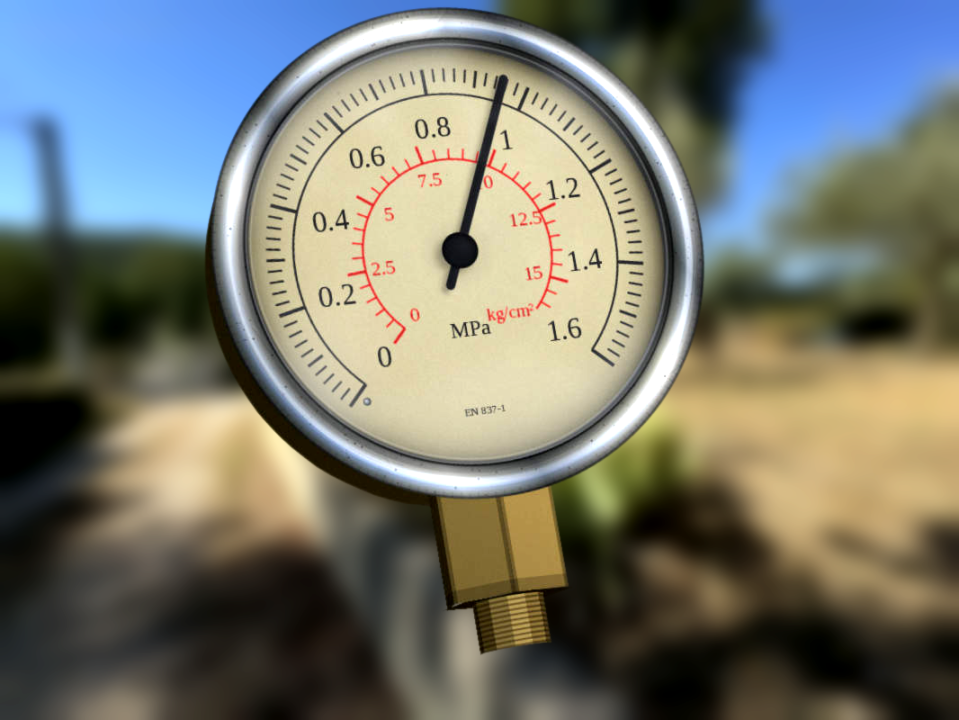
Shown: 0.95 MPa
